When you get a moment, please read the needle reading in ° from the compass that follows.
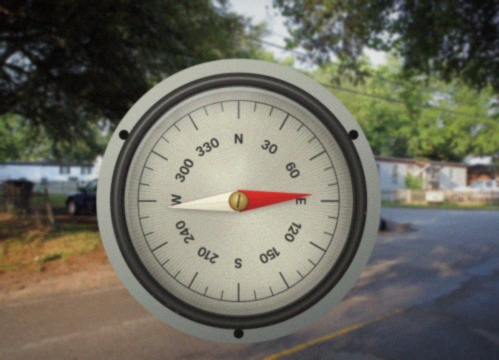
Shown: 85 °
